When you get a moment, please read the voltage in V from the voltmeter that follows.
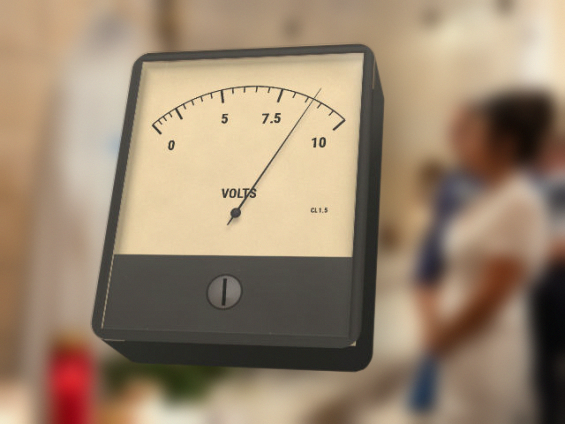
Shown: 8.75 V
